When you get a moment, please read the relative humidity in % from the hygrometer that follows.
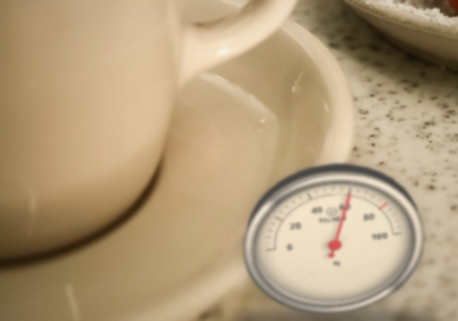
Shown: 60 %
